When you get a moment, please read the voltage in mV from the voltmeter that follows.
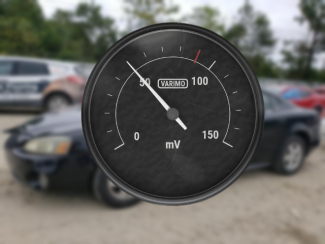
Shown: 50 mV
